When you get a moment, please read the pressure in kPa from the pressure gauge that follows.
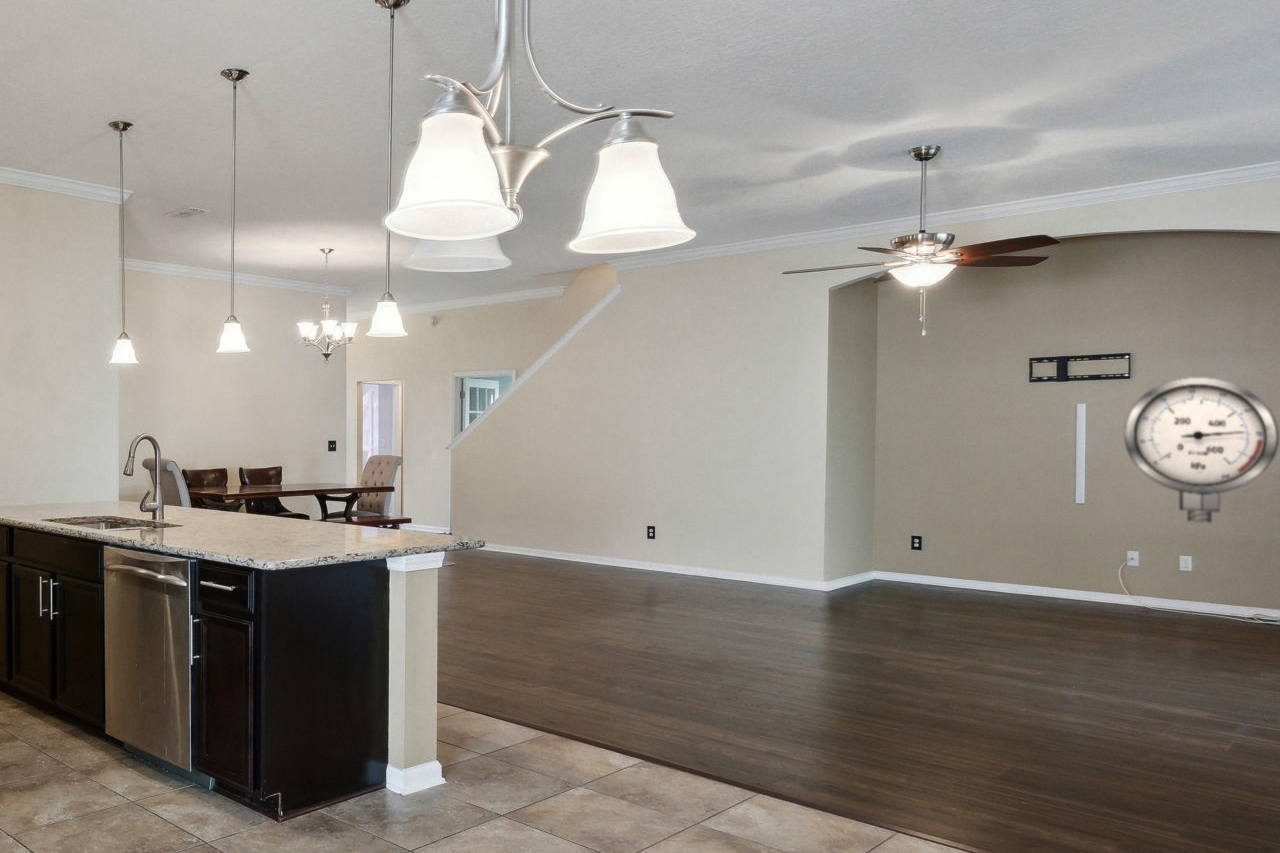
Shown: 475 kPa
